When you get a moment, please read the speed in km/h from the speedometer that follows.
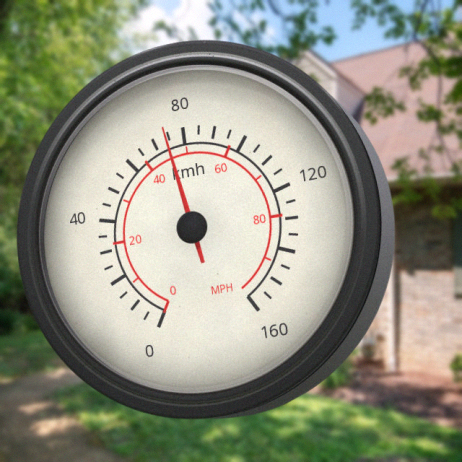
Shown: 75 km/h
